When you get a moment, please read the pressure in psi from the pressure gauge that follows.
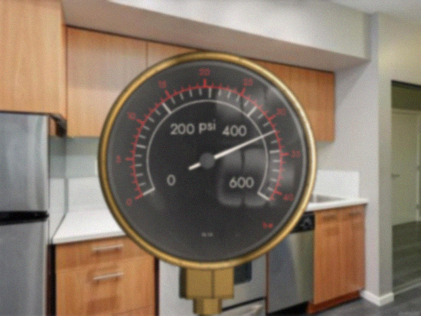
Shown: 460 psi
